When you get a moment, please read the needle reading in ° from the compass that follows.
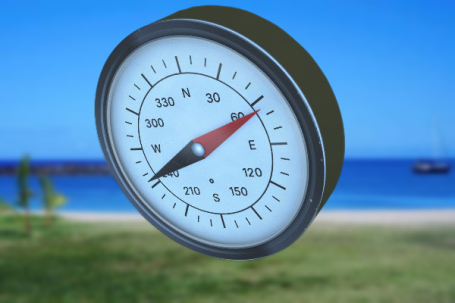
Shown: 65 °
